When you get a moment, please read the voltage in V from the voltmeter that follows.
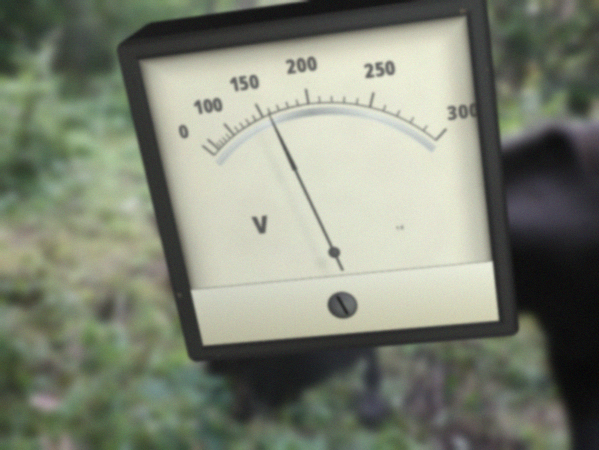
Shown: 160 V
